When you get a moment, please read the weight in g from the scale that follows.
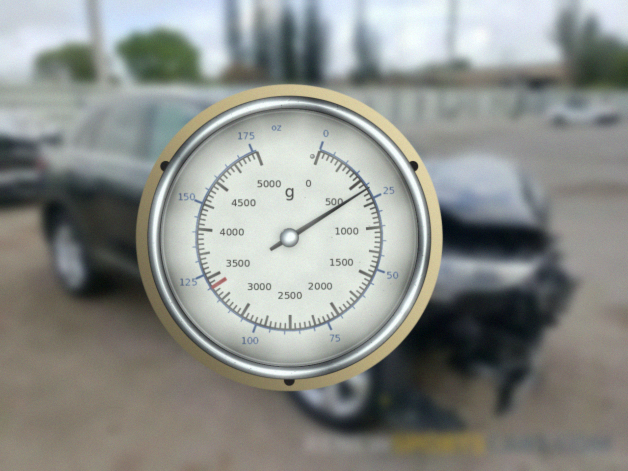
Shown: 600 g
